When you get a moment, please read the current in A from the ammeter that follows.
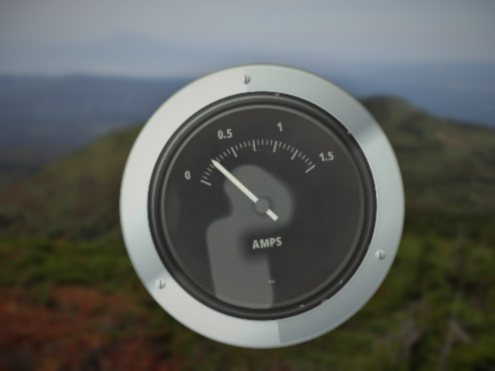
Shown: 0.25 A
